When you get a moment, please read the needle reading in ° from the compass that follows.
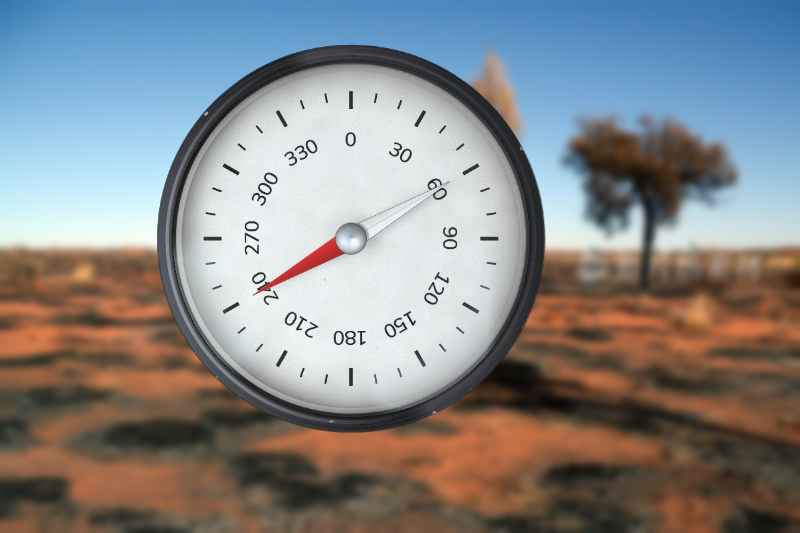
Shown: 240 °
